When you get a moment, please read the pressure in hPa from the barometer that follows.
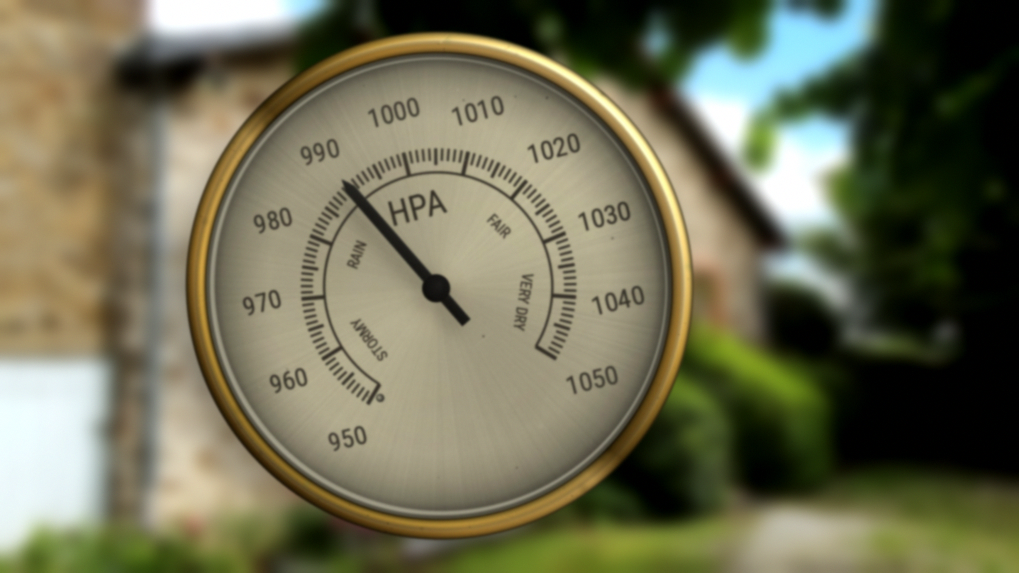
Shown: 990 hPa
